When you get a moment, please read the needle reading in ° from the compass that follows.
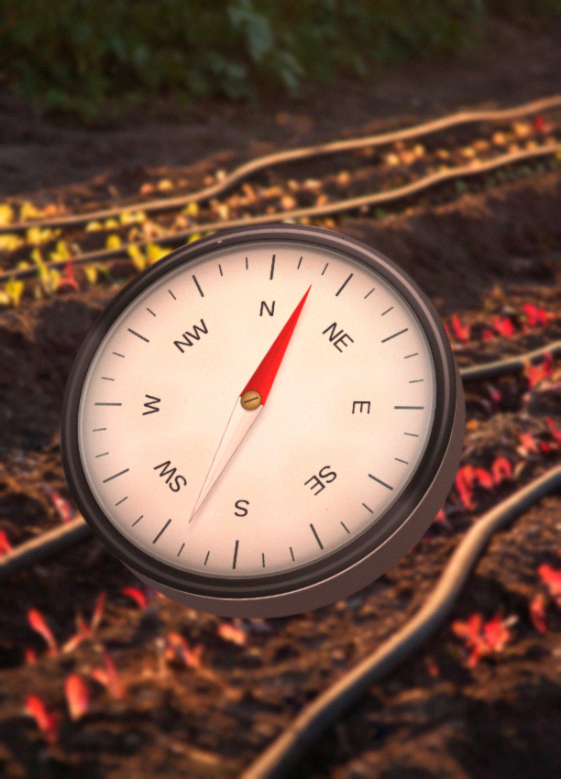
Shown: 20 °
